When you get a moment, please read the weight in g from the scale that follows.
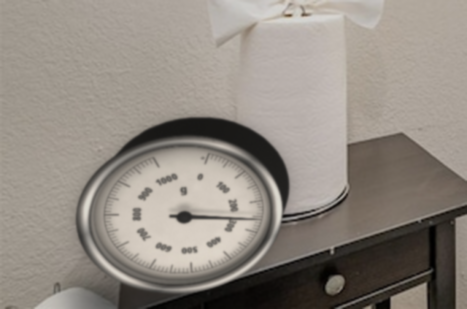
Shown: 250 g
